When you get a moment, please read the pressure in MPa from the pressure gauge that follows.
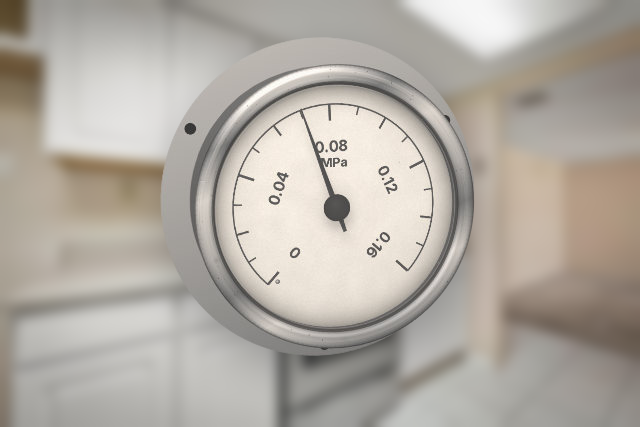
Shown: 0.07 MPa
